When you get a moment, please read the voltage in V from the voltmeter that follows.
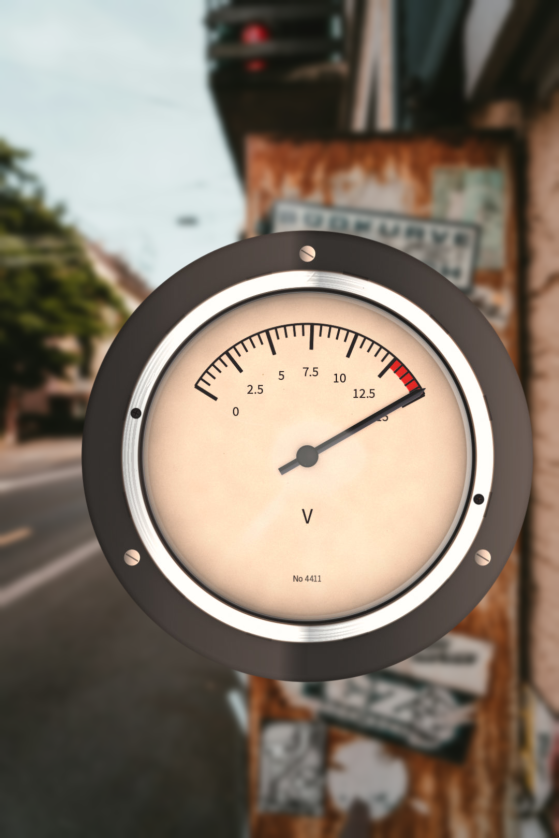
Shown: 14.75 V
